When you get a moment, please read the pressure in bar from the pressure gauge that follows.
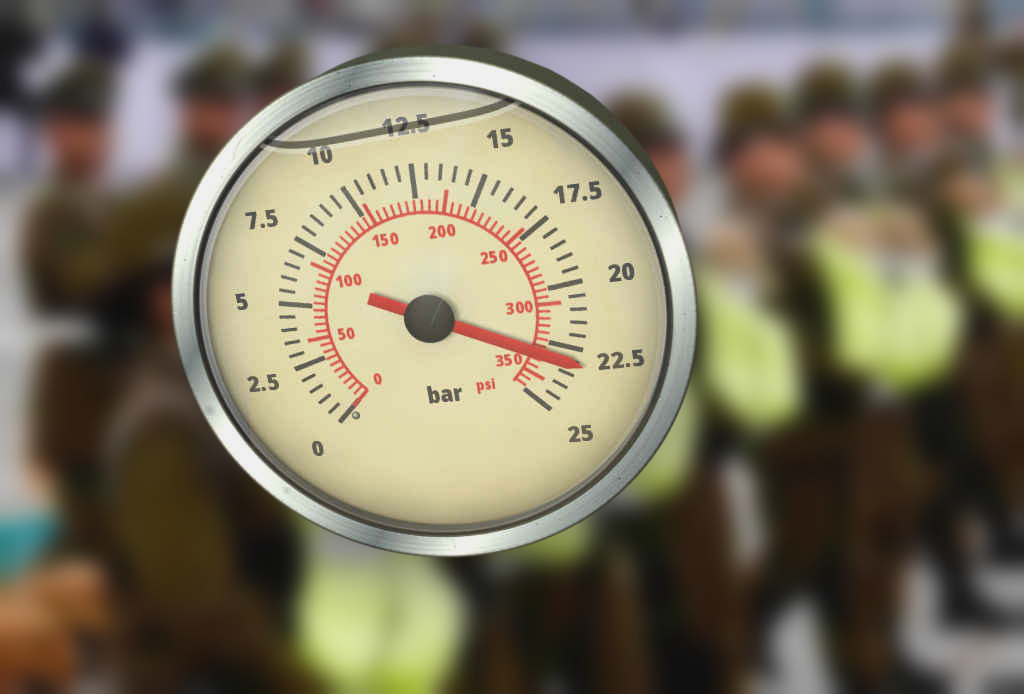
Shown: 23 bar
